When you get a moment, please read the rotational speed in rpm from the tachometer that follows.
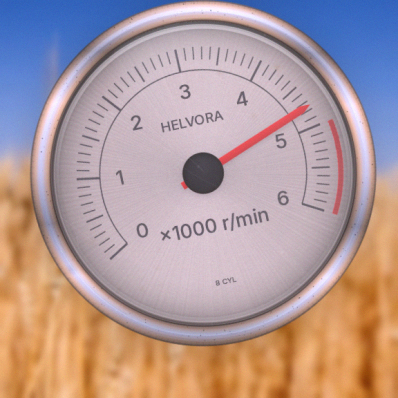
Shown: 4750 rpm
